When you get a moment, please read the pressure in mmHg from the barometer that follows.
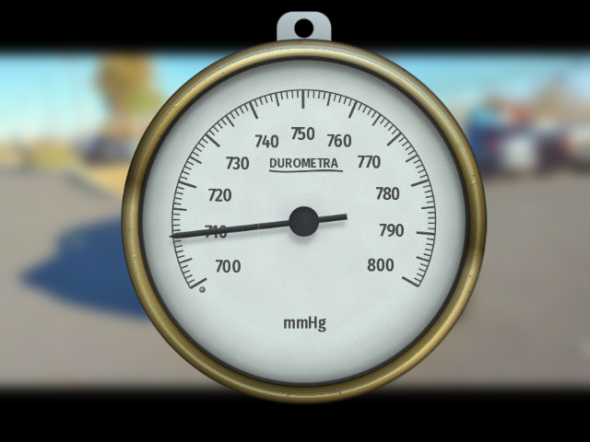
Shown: 710 mmHg
